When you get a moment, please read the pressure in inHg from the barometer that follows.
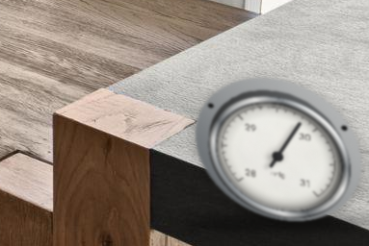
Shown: 29.8 inHg
